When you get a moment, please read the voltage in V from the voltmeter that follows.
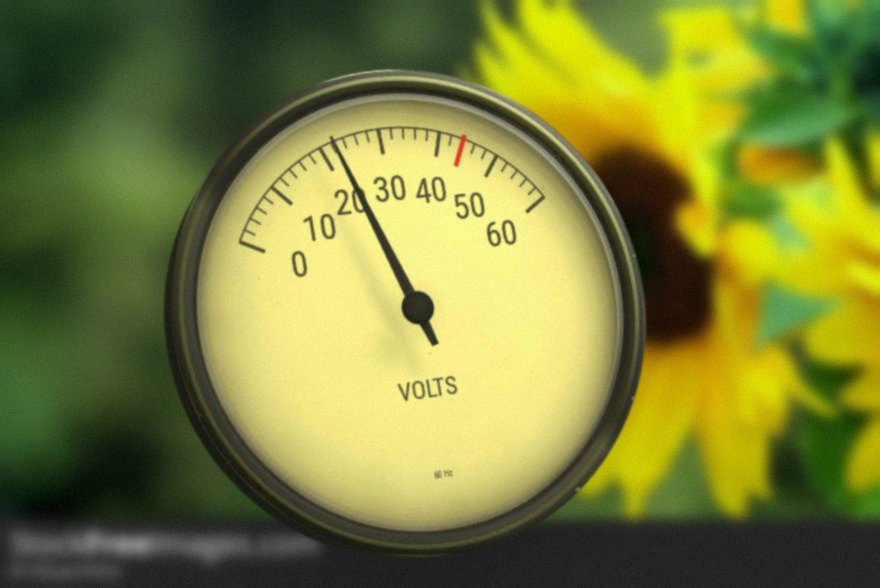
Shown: 22 V
